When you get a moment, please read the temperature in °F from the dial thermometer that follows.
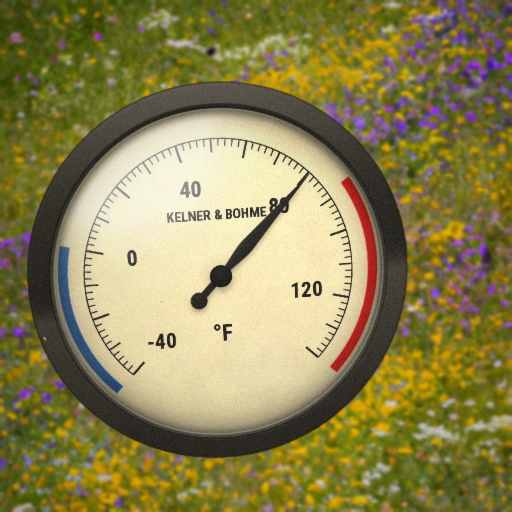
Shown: 80 °F
